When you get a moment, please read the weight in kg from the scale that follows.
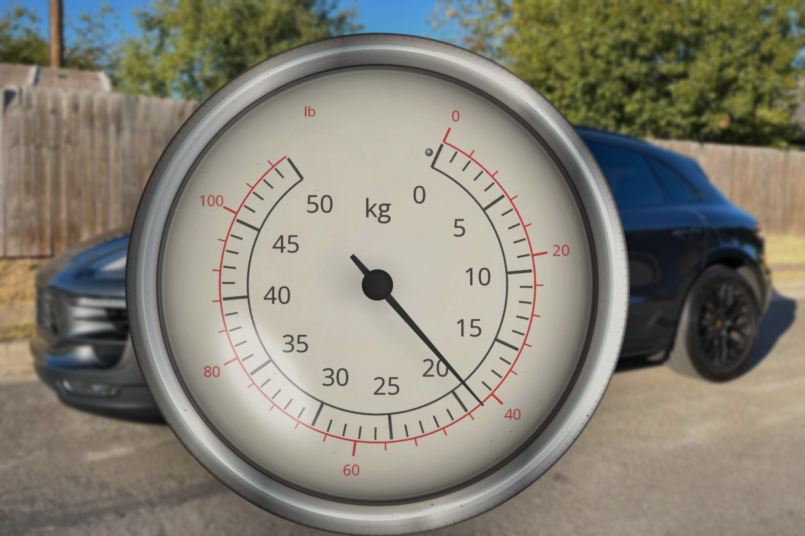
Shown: 19 kg
